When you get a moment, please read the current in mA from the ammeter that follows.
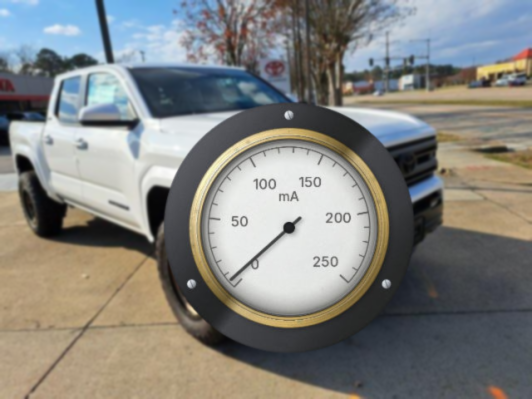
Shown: 5 mA
